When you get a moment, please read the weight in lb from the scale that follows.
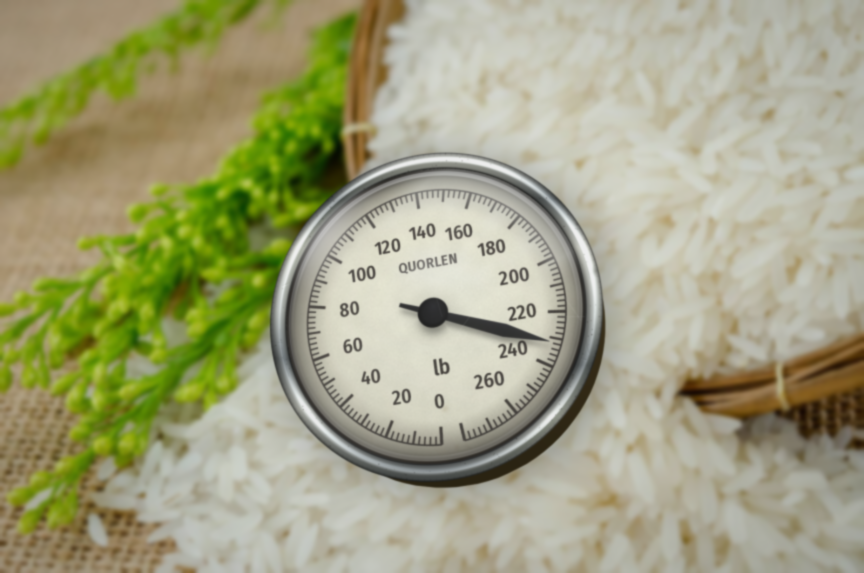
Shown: 232 lb
